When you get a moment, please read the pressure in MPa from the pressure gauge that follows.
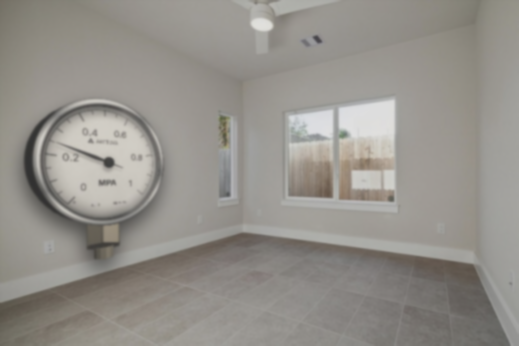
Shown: 0.25 MPa
